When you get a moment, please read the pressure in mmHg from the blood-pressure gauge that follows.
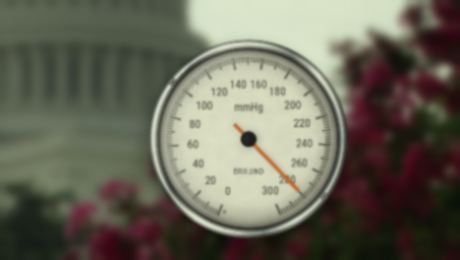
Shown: 280 mmHg
